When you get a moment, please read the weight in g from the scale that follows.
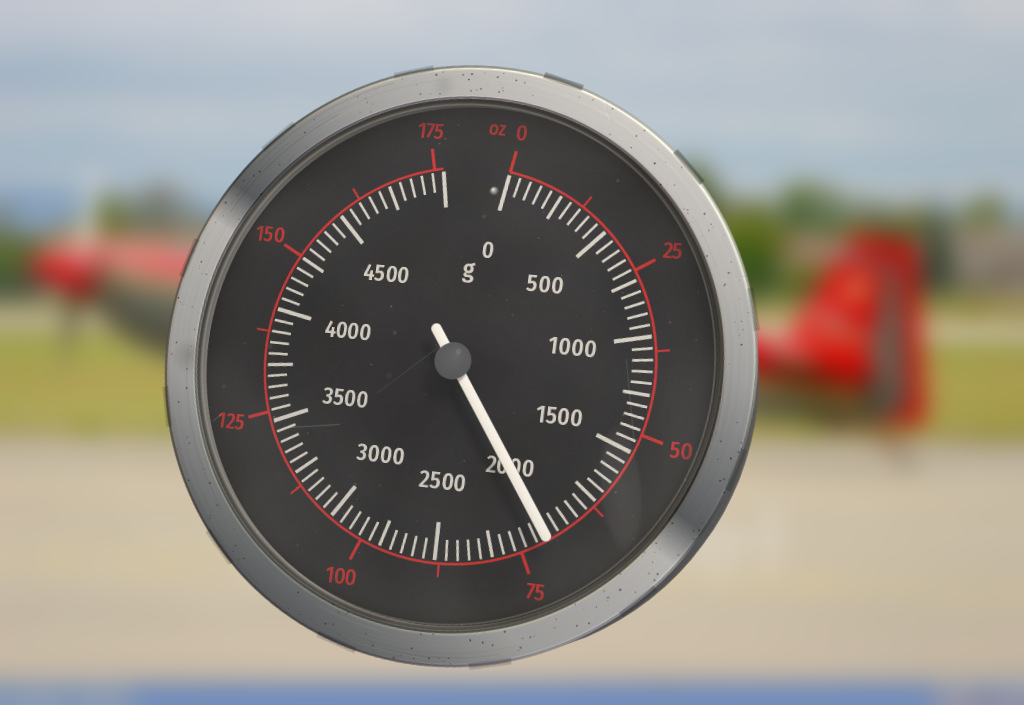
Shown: 2000 g
